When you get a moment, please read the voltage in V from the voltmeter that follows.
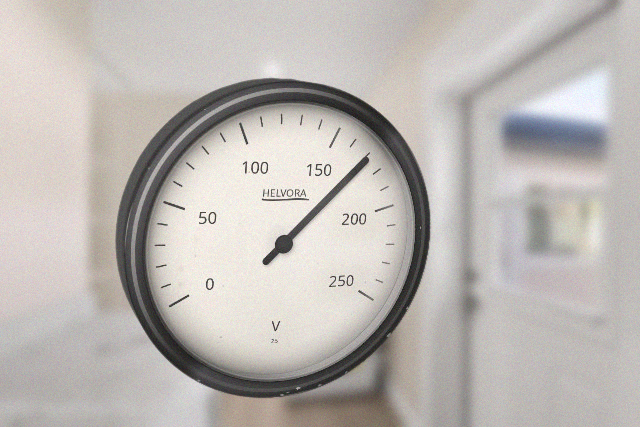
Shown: 170 V
